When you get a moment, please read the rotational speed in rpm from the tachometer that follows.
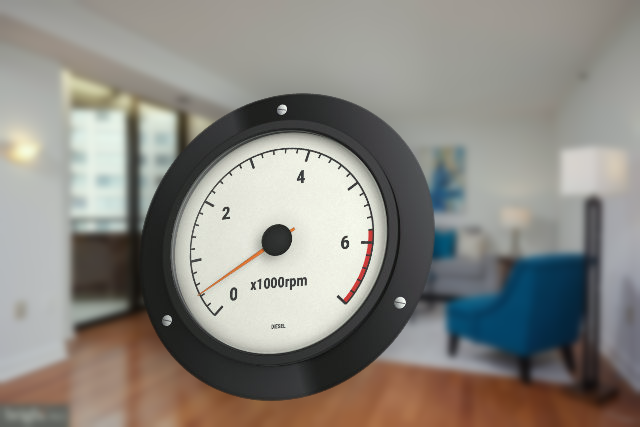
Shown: 400 rpm
